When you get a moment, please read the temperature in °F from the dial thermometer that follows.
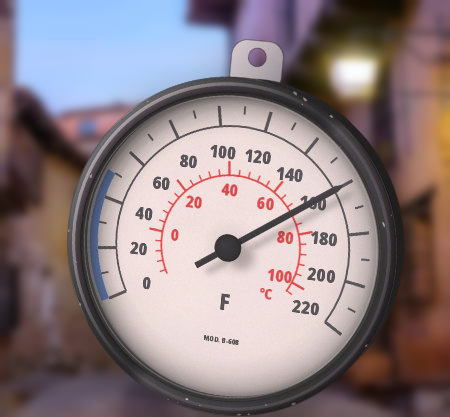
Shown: 160 °F
